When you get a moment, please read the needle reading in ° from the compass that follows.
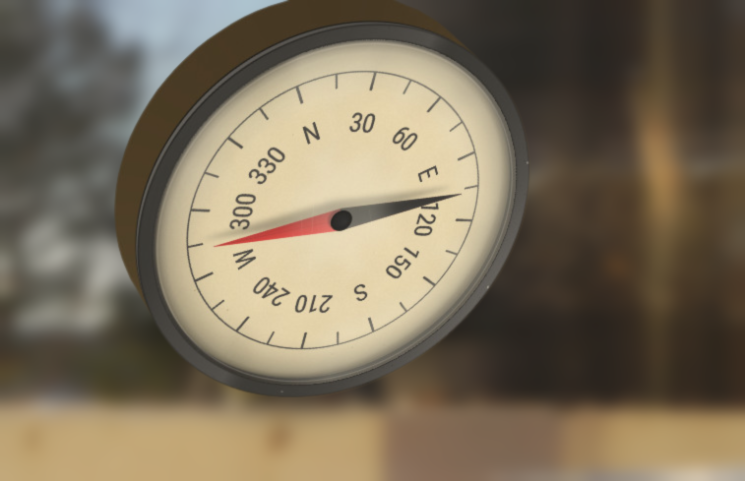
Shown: 285 °
